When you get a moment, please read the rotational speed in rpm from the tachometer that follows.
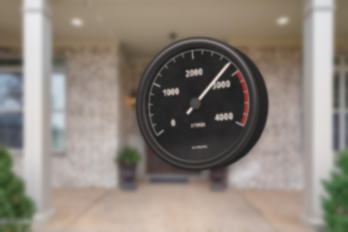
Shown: 2800 rpm
